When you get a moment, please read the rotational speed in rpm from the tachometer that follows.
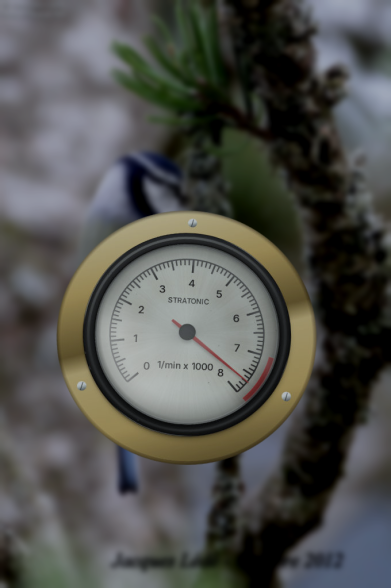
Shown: 7700 rpm
